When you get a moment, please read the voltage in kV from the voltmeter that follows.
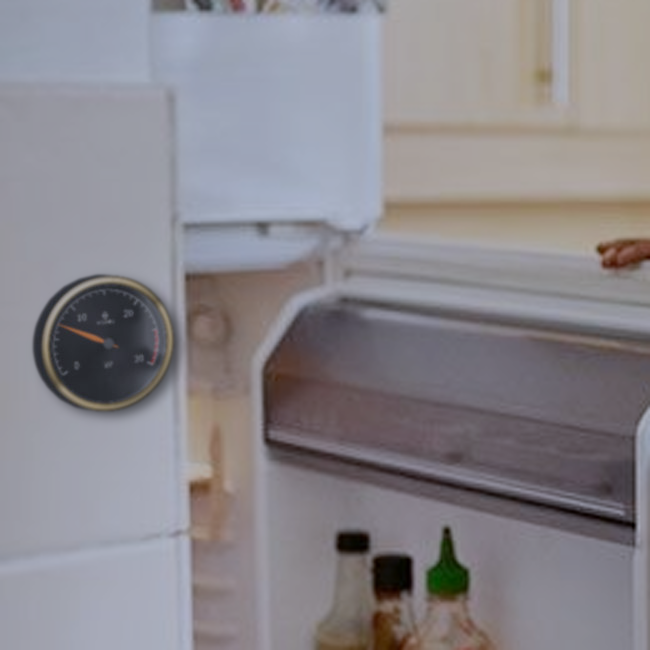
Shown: 7 kV
